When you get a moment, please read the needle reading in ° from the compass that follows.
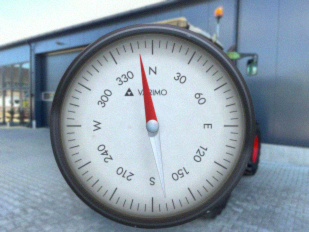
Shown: 350 °
